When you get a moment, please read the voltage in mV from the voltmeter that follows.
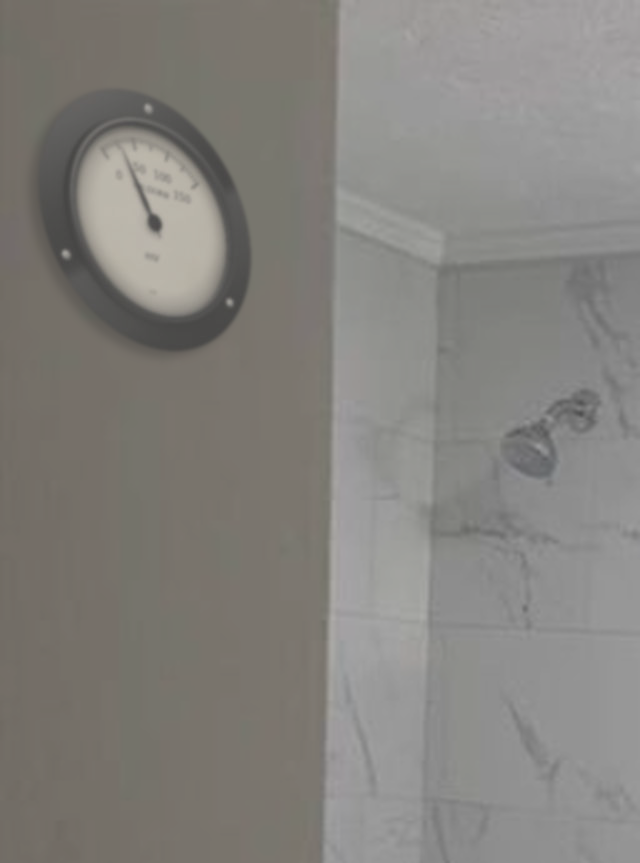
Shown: 25 mV
